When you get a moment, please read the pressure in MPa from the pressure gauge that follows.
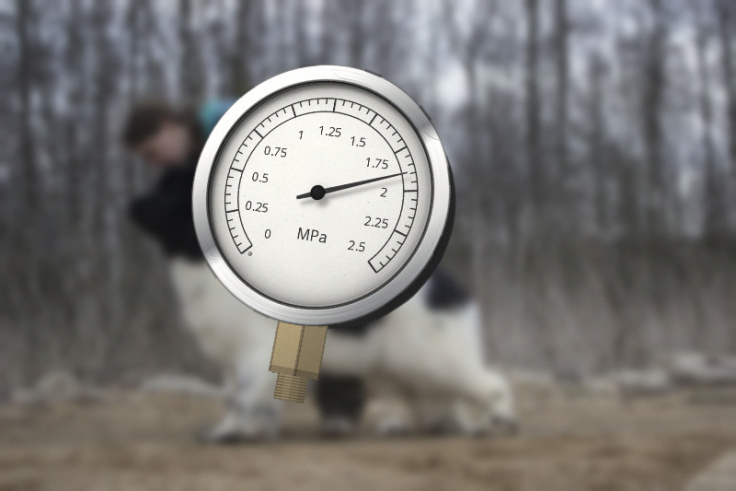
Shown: 1.9 MPa
